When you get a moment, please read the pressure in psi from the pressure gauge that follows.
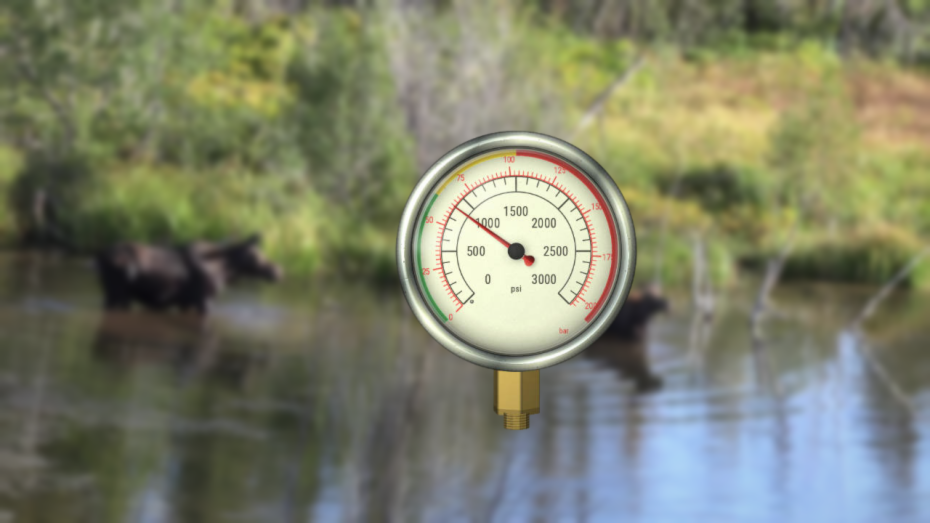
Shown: 900 psi
